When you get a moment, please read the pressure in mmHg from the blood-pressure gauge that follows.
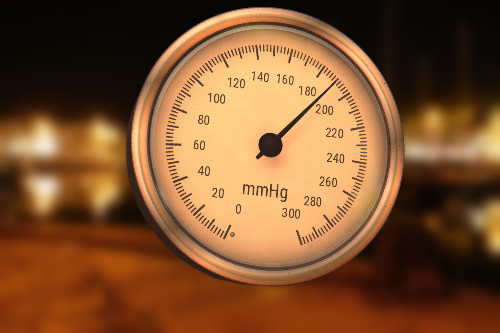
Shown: 190 mmHg
